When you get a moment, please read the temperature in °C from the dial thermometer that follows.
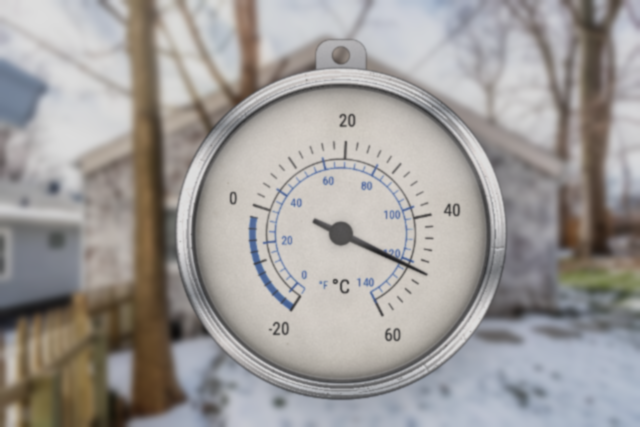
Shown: 50 °C
